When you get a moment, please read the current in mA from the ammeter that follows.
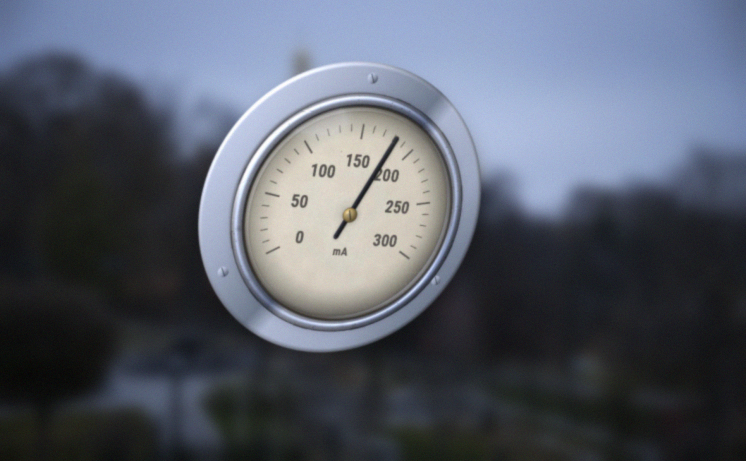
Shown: 180 mA
